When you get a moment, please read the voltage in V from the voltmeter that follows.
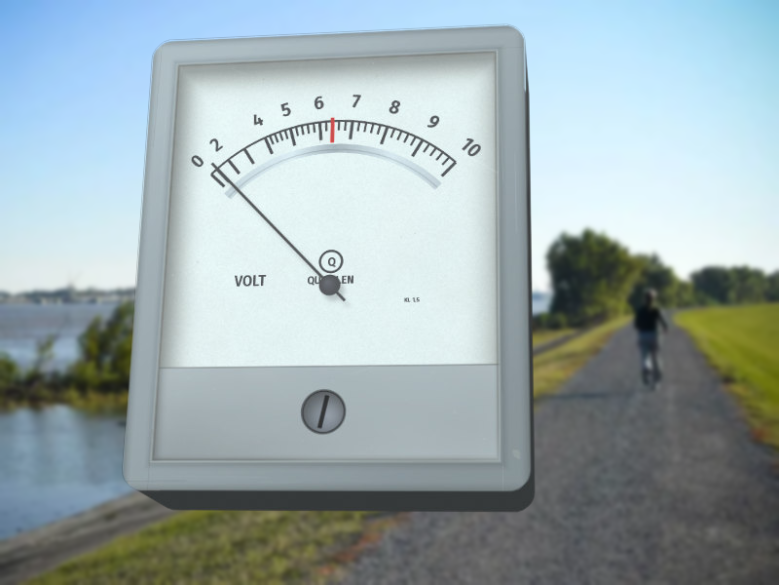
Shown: 1 V
